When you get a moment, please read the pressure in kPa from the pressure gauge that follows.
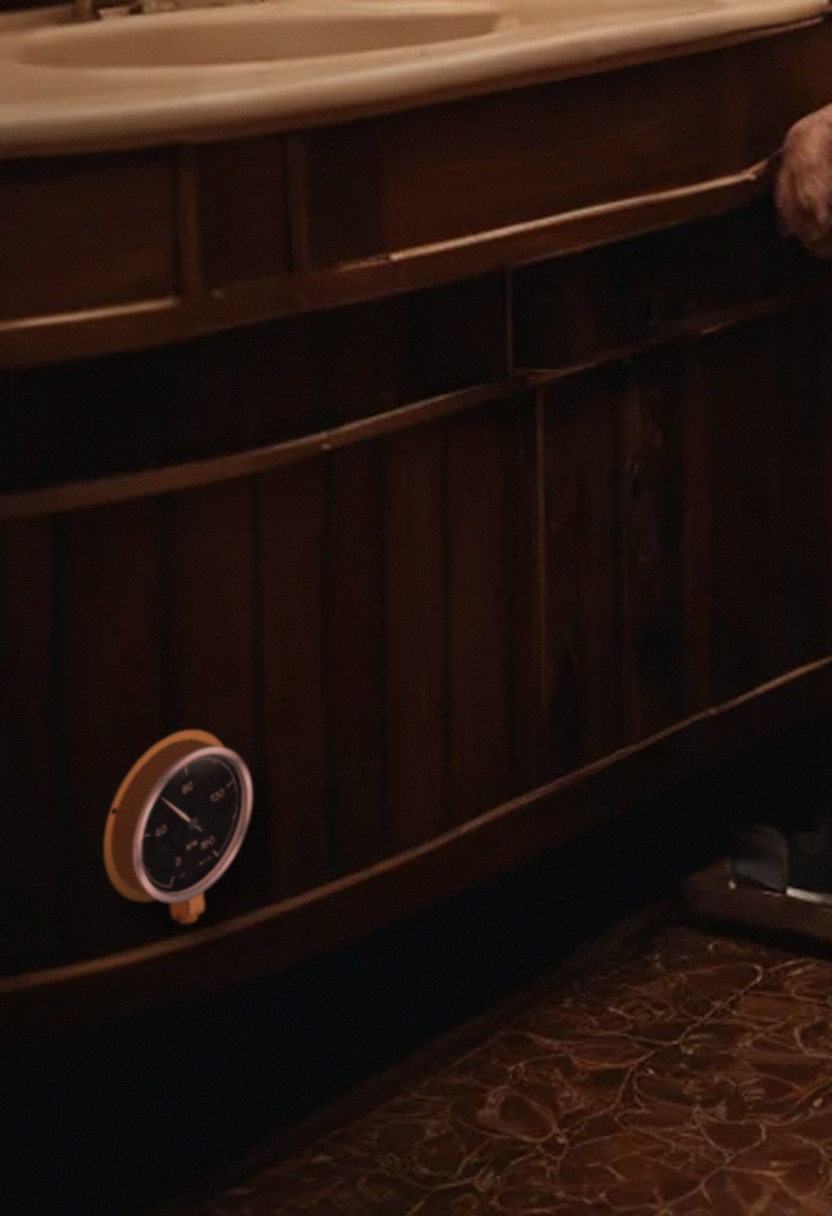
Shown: 60 kPa
